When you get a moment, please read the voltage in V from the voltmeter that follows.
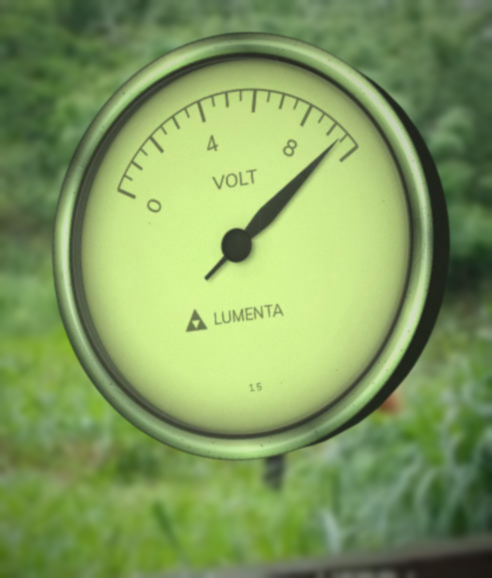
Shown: 9.5 V
